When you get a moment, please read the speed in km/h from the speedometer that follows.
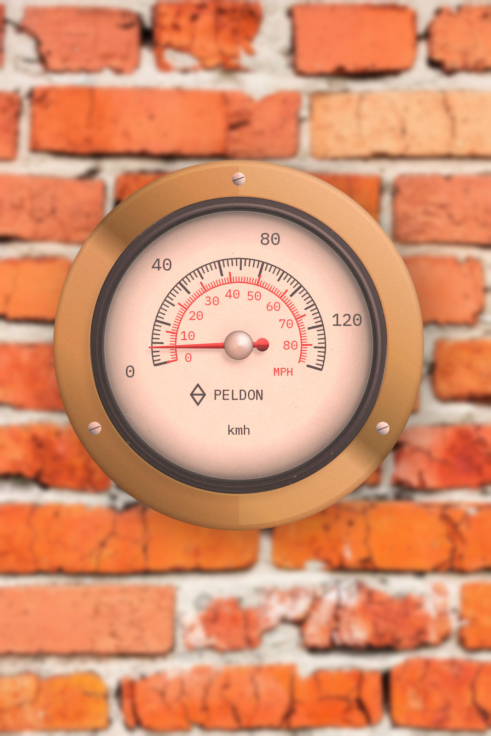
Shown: 8 km/h
